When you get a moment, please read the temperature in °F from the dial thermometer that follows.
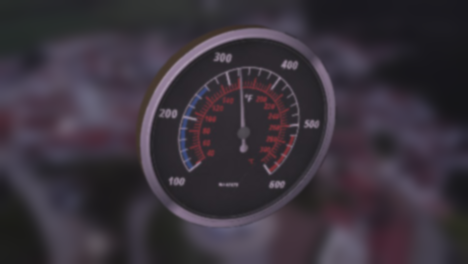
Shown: 320 °F
